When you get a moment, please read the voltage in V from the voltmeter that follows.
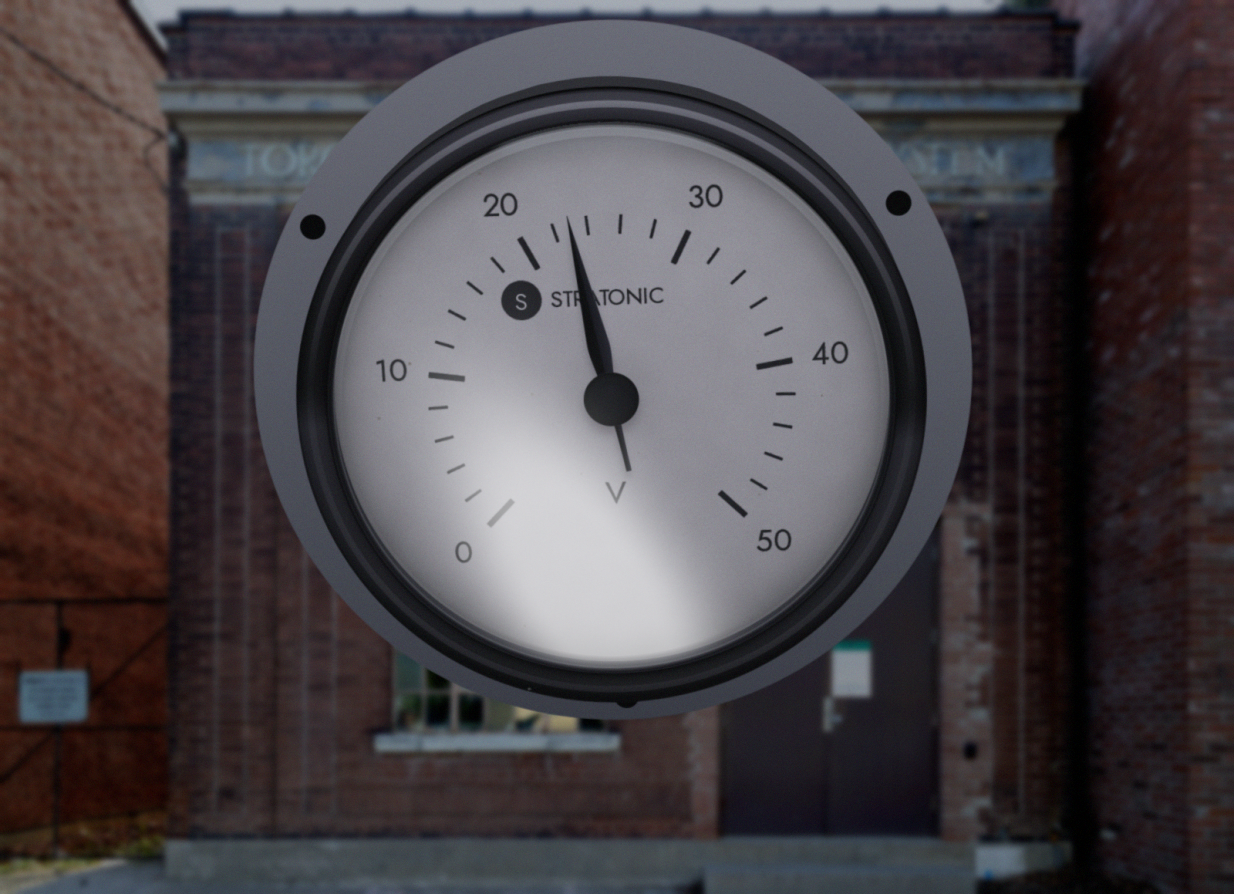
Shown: 23 V
